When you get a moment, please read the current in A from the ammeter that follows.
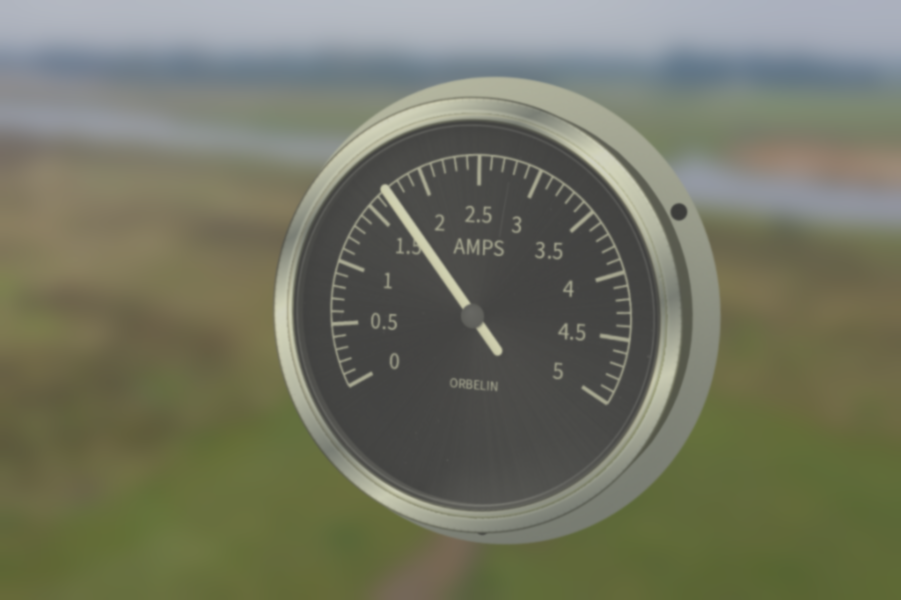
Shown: 1.7 A
